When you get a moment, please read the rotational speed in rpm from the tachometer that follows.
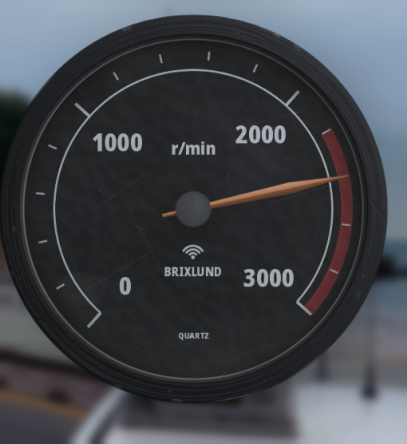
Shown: 2400 rpm
